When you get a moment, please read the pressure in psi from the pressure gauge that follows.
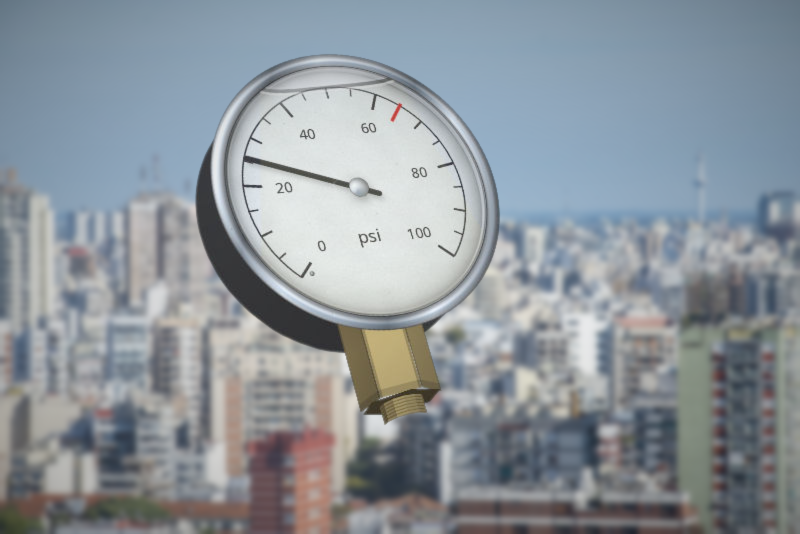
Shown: 25 psi
